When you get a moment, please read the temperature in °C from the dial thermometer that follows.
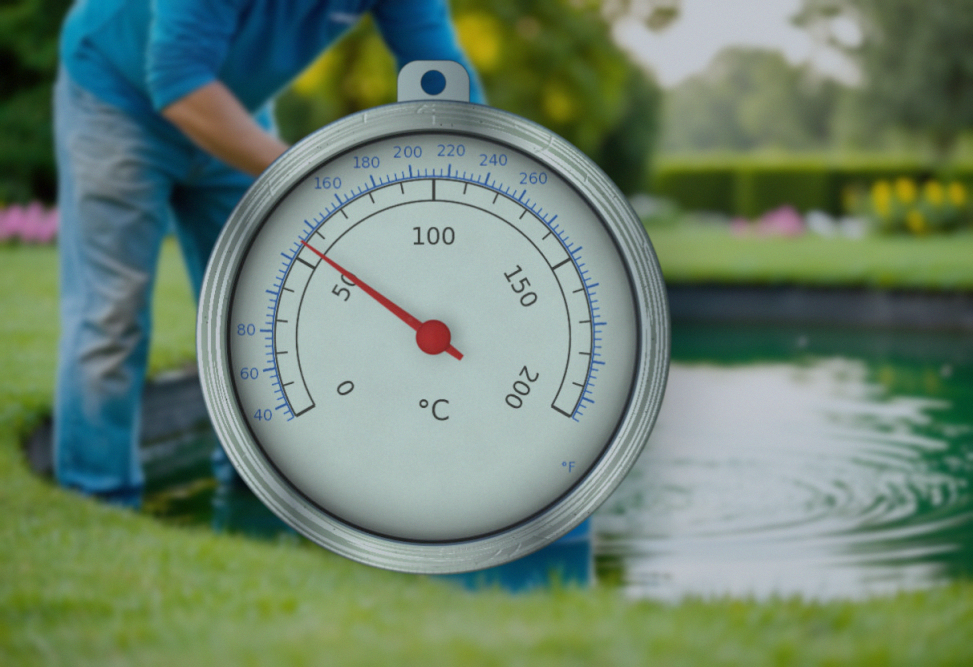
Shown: 55 °C
